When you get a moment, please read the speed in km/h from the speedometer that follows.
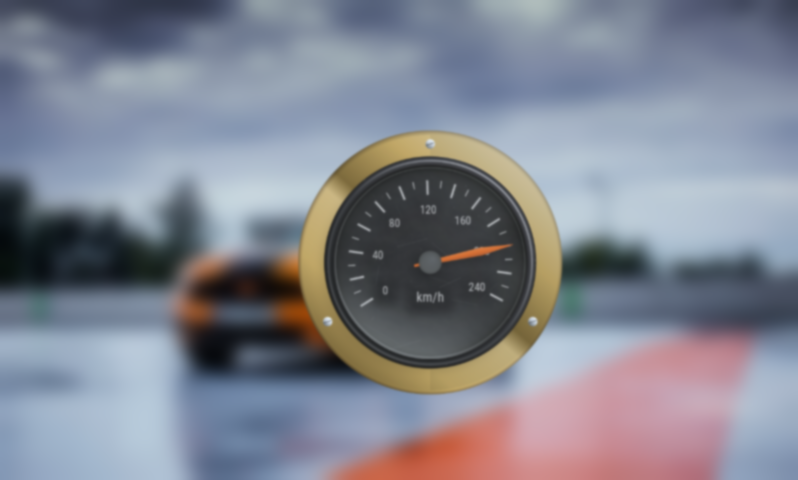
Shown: 200 km/h
